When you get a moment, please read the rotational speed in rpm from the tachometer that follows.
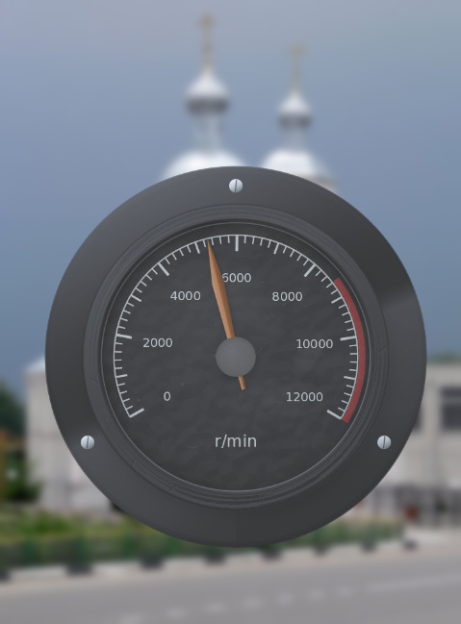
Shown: 5300 rpm
